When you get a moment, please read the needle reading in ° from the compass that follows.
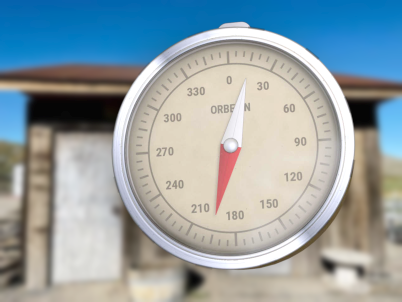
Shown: 195 °
